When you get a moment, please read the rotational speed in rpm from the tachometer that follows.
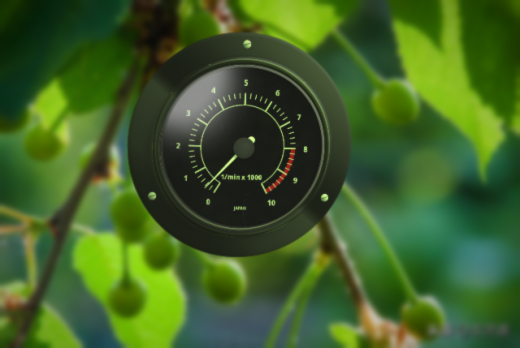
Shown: 400 rpm
